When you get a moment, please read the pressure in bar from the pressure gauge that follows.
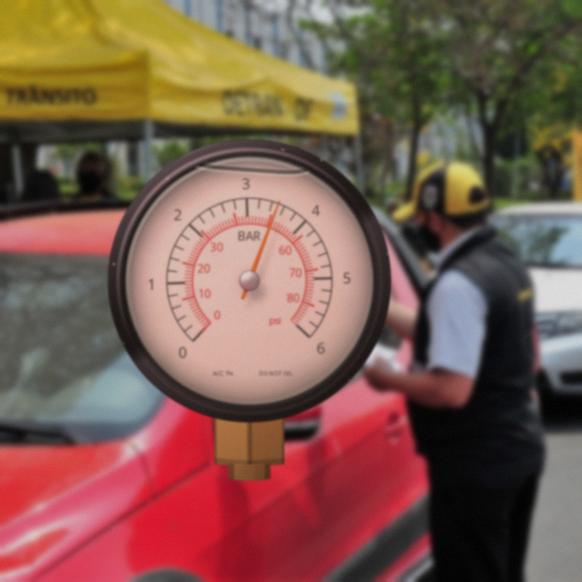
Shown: 3.5 bar
